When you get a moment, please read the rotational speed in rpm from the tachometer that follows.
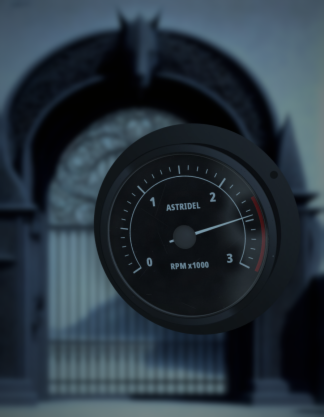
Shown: 2450 rpm
